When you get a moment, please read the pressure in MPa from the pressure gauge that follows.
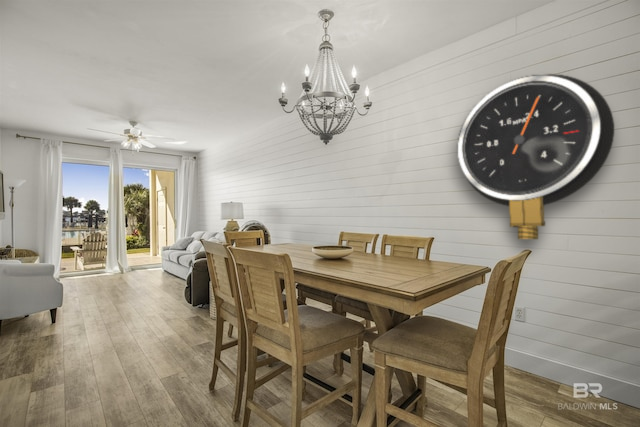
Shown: 2.4 MPa
